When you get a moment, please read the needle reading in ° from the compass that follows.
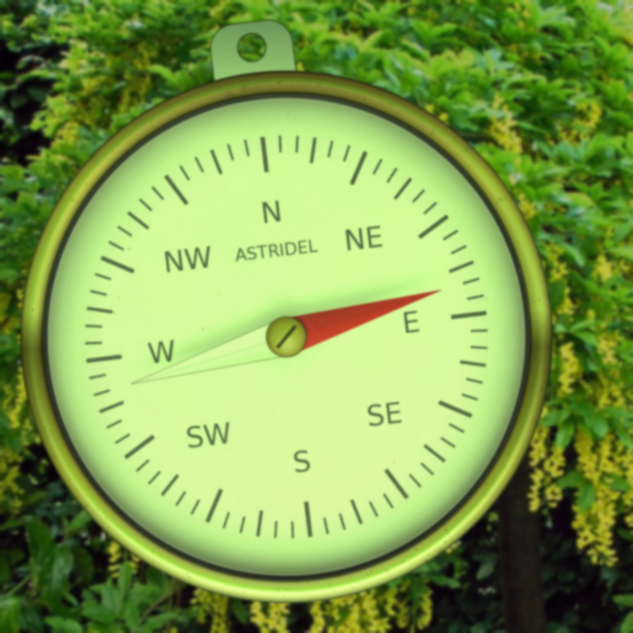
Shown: 80 °
